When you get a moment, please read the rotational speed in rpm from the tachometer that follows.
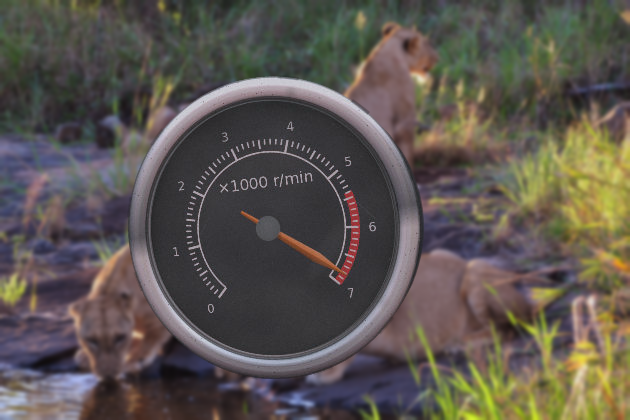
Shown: 6800 rpm
